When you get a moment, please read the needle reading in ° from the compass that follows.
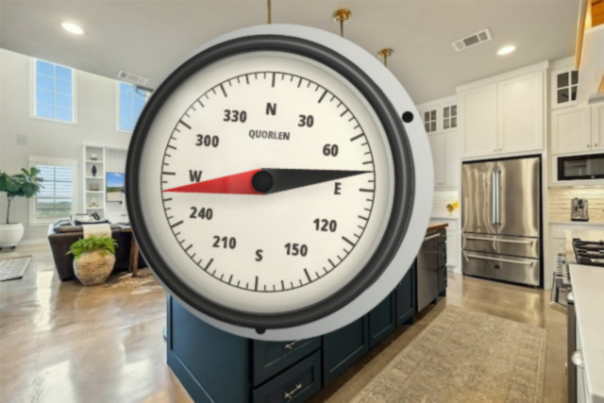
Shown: 260 °
